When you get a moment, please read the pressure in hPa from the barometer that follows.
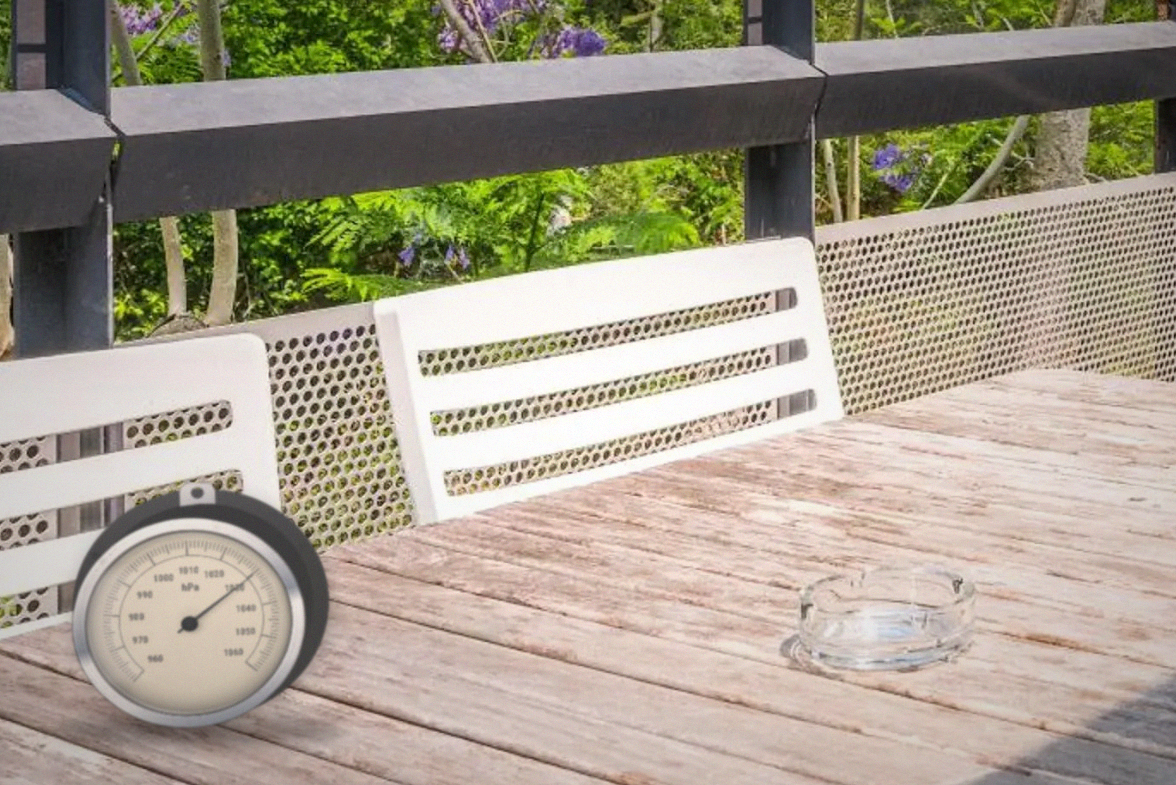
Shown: 1030 hPa
